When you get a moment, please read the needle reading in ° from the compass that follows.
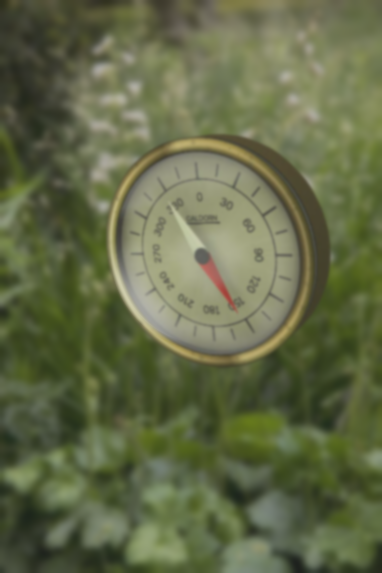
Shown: 150 °
